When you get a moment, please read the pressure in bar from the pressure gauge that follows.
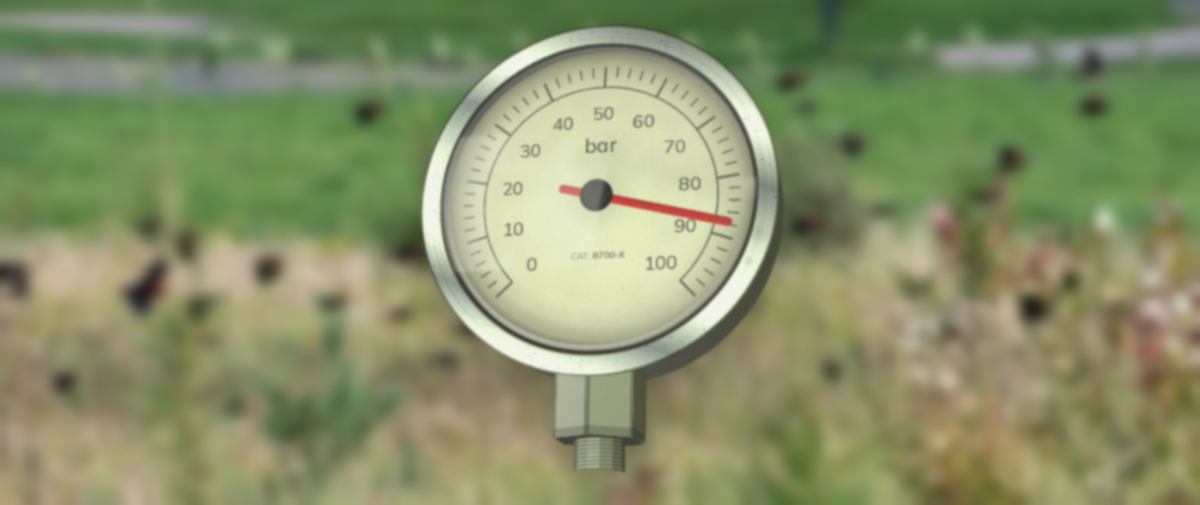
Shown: 88 bar
